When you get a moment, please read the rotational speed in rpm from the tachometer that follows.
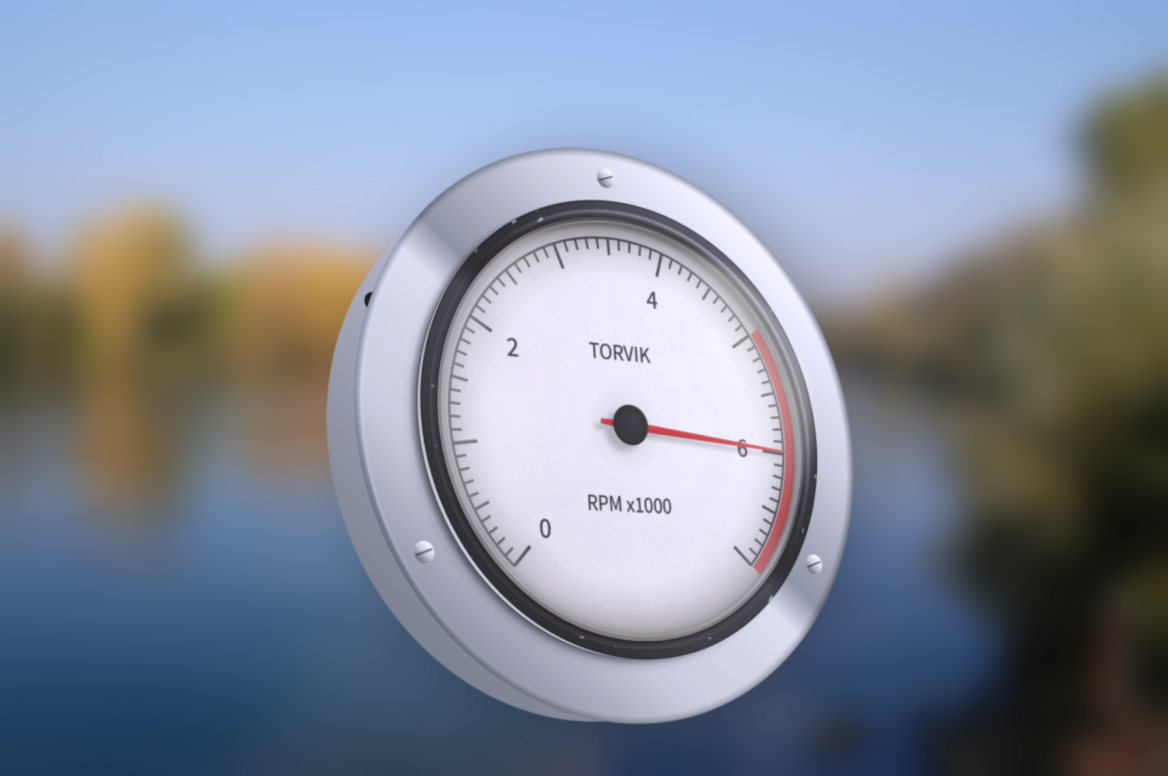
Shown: 6000 rpm
